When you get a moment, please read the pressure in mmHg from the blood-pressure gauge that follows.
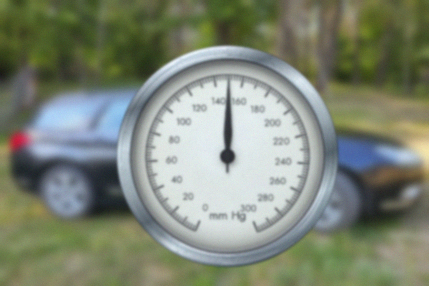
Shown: 150 mmHg
